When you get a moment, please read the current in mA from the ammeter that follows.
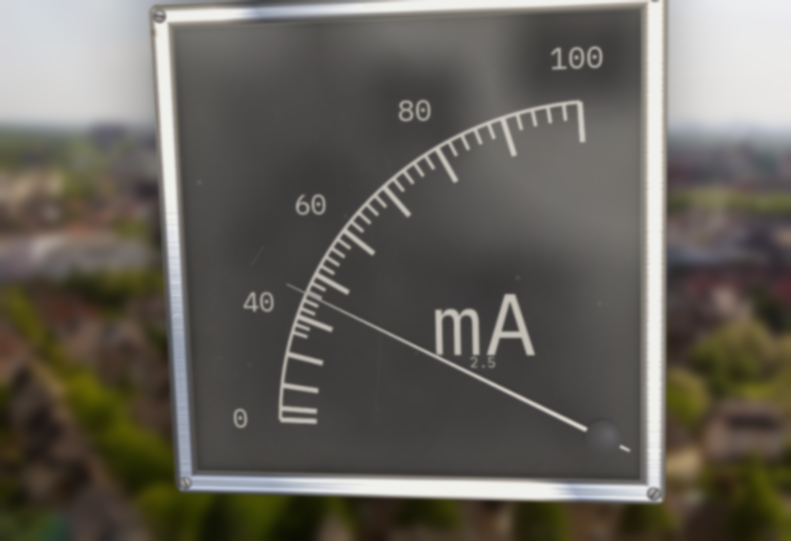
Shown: 46 mA
